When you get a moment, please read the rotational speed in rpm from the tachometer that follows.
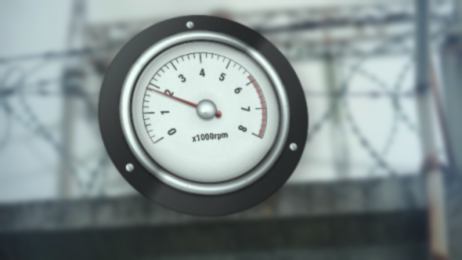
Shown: 1800 rpm
